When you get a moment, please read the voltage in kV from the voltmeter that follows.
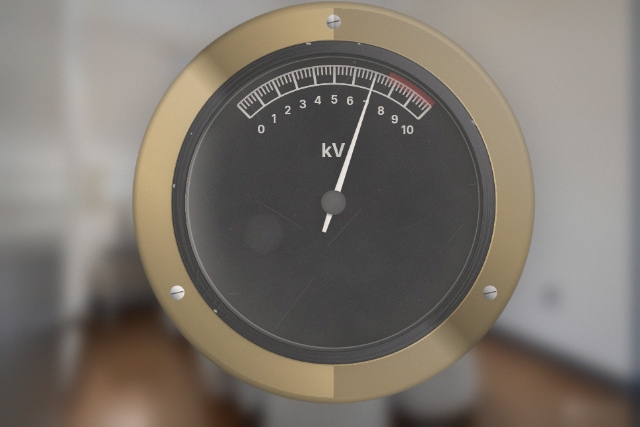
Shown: 7 kV
